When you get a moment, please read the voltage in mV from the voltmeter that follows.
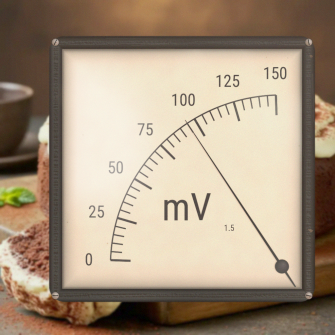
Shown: 95 mV
